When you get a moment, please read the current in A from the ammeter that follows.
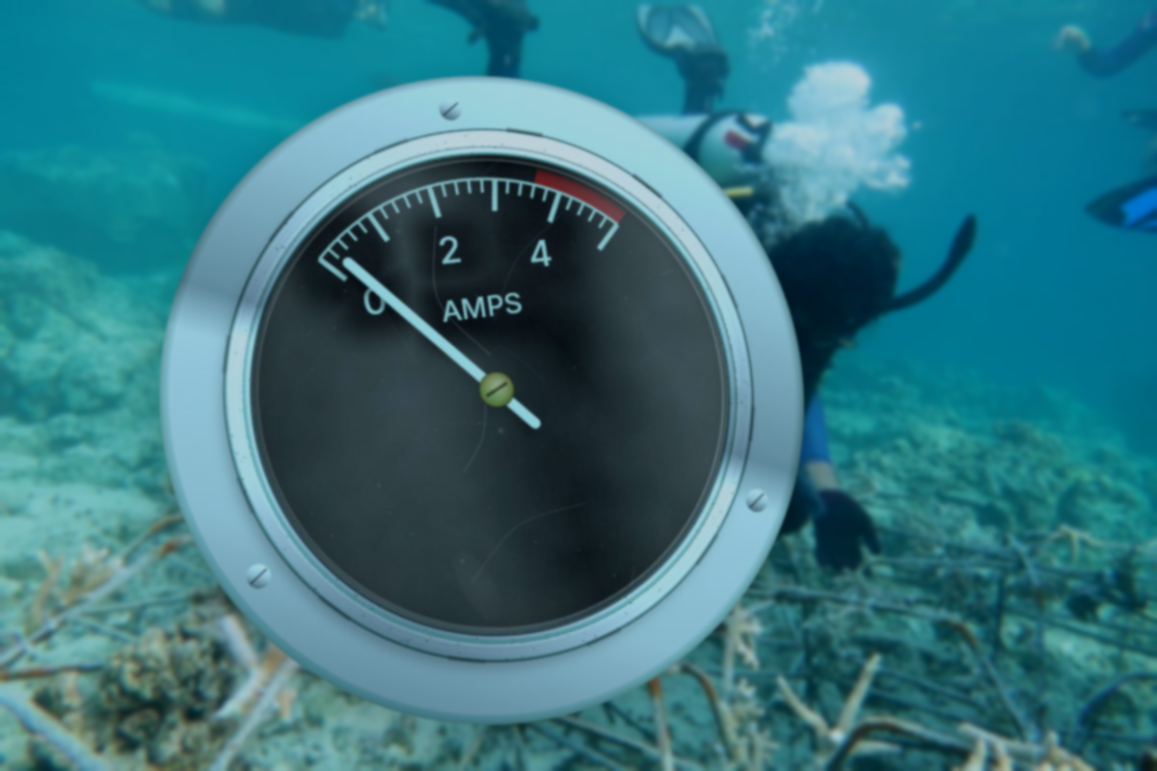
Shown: 0.2 A
